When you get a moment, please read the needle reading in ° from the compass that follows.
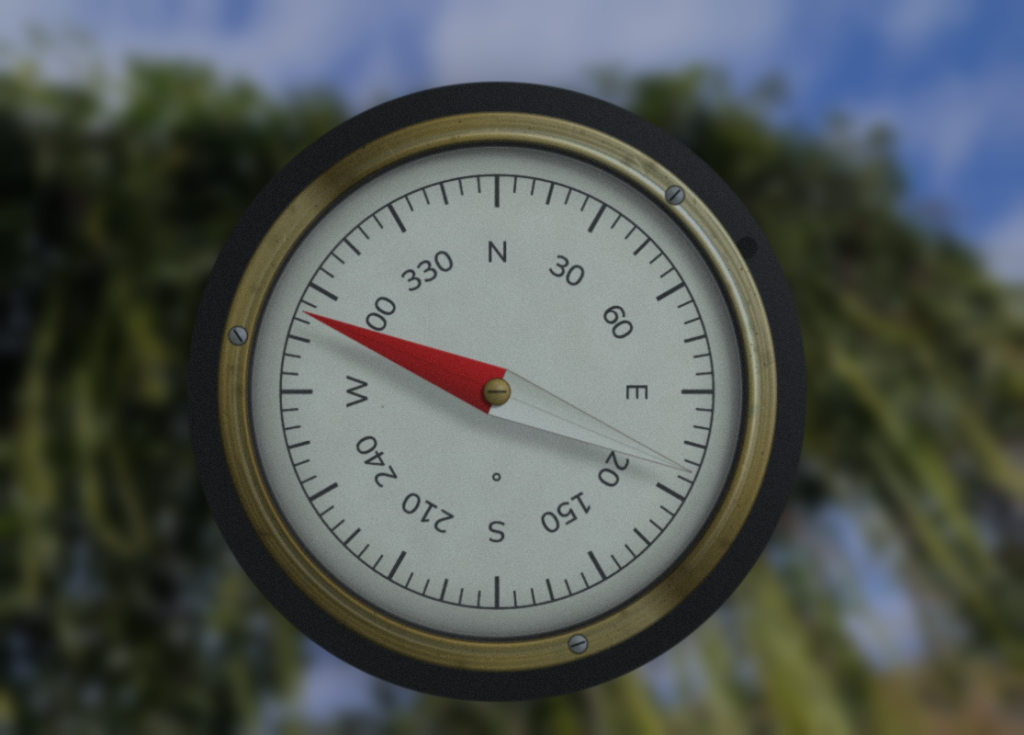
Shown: 292.5 °
